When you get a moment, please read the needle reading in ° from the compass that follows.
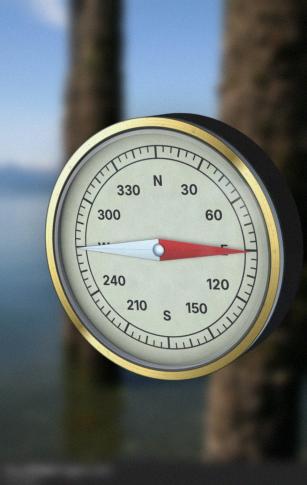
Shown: 90 °
